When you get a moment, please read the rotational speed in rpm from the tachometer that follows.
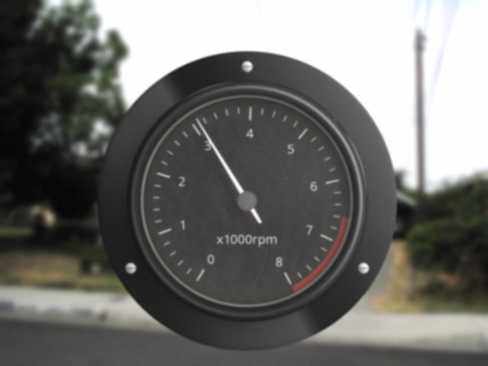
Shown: 3100 rpm
